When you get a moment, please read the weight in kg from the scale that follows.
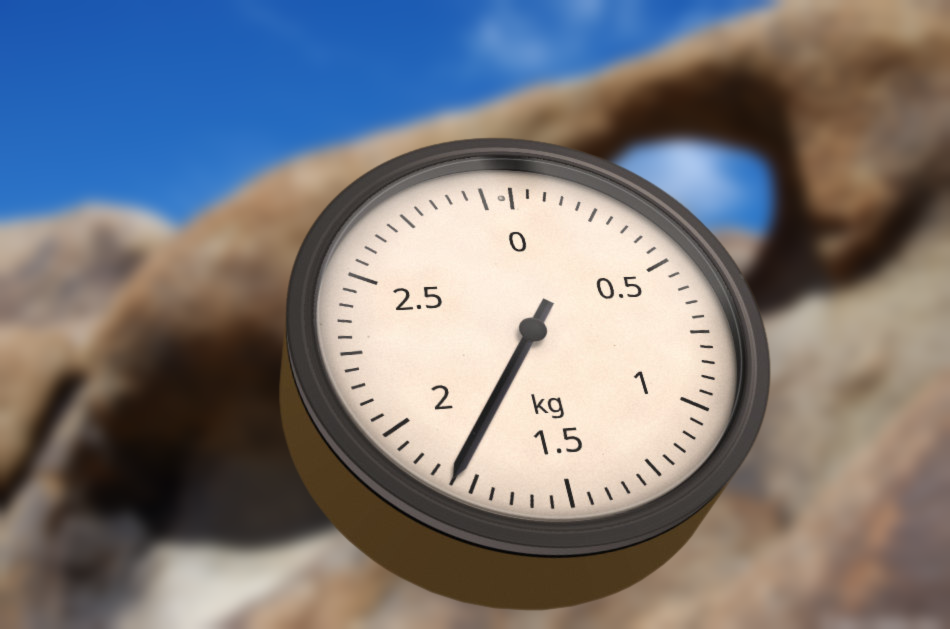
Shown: 1.8 kg
